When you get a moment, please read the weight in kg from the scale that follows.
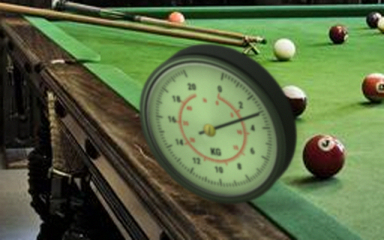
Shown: 3 kg
